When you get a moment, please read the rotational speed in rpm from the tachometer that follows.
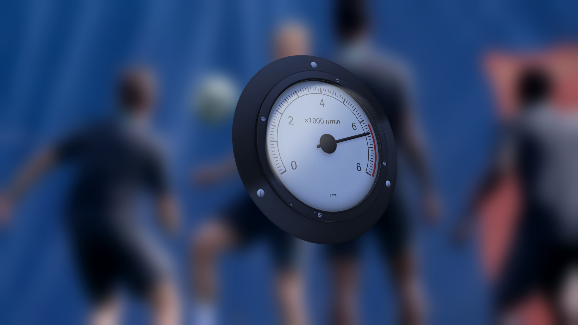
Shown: 6500 rpm
